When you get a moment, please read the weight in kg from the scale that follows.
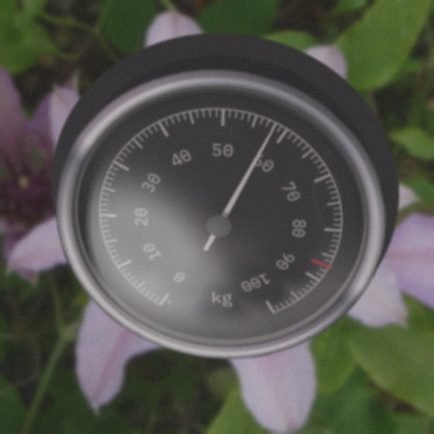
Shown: 58 kg
